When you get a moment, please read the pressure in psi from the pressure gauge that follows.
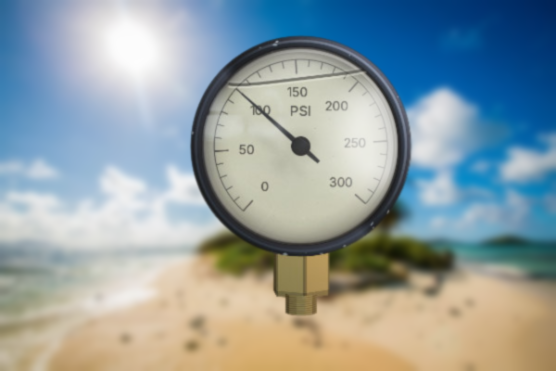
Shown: 100 psi
